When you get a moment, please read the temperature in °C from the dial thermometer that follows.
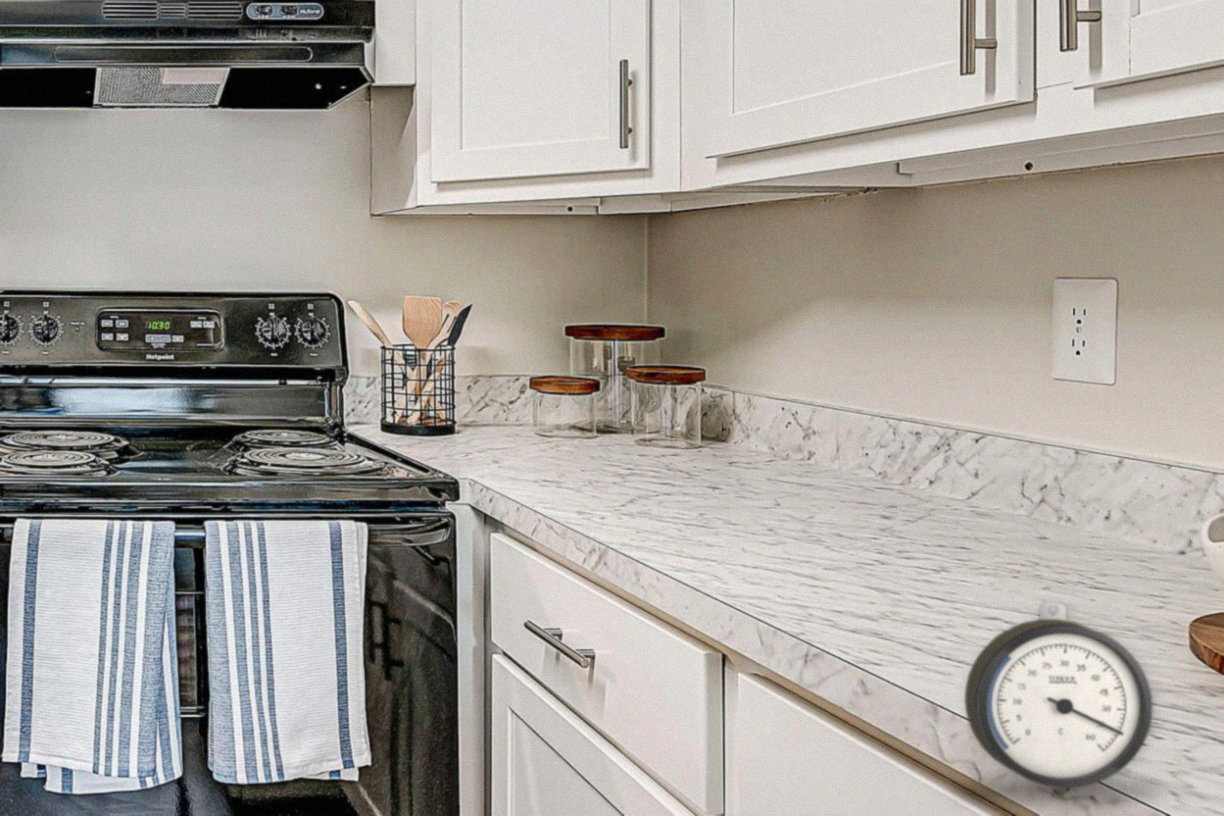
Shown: 55 °C
